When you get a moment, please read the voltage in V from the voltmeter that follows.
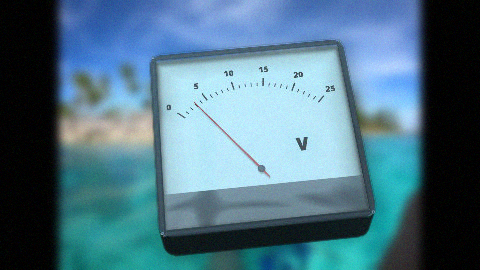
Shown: 3 V
